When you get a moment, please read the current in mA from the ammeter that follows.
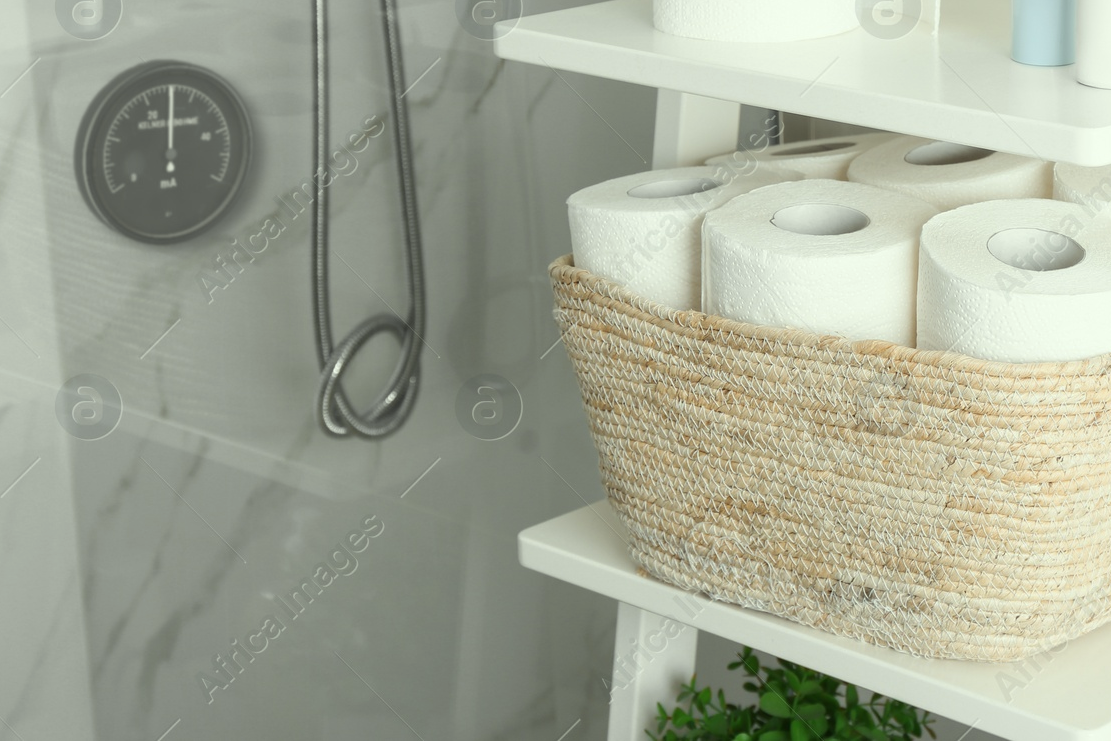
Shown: 25 mA
